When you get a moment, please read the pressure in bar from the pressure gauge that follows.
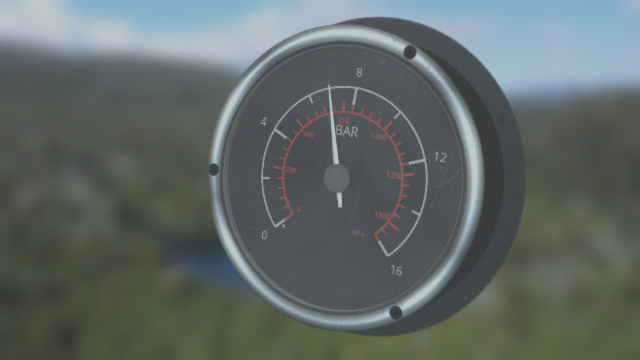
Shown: 7 bar
